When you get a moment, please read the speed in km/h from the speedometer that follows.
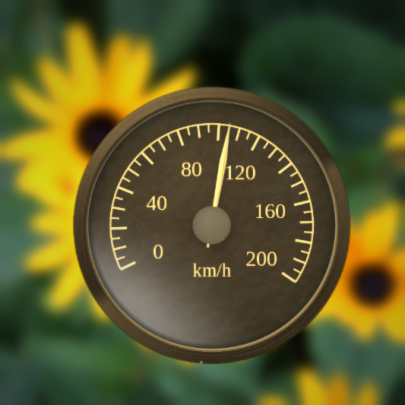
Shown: 105 km/h
